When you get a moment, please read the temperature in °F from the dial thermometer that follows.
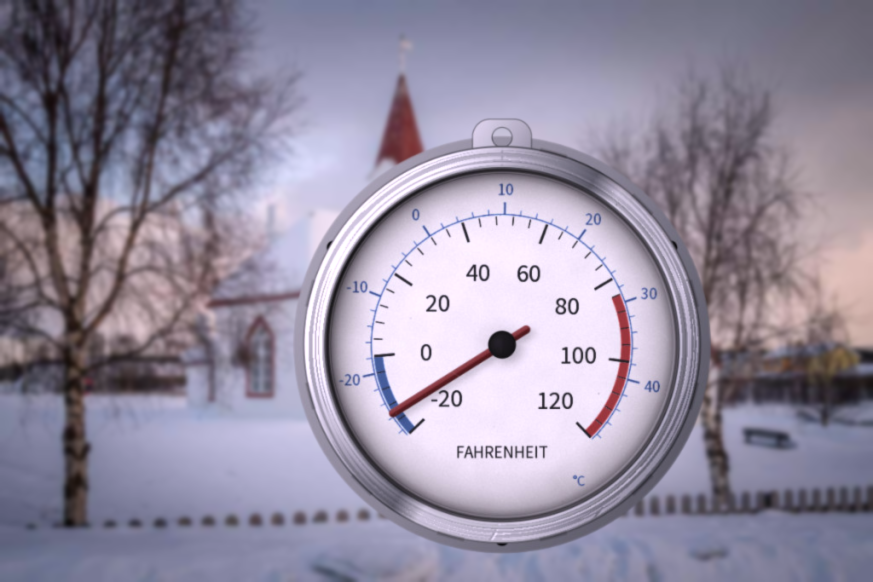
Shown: -14 °F
